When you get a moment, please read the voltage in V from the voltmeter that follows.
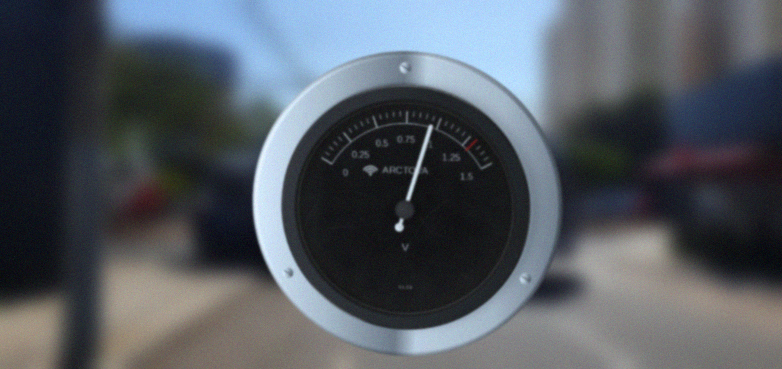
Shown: 0.95 V
